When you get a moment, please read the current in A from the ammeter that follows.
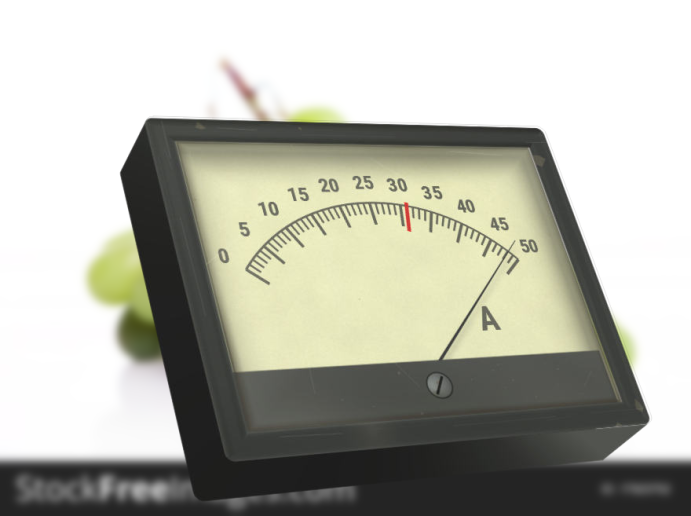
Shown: 48 A
